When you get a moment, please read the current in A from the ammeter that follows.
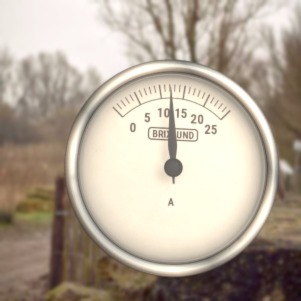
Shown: 12 A
